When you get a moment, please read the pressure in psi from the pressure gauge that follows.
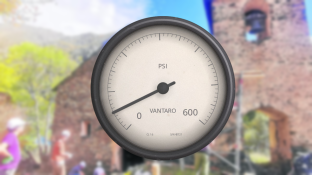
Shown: 50 psi
